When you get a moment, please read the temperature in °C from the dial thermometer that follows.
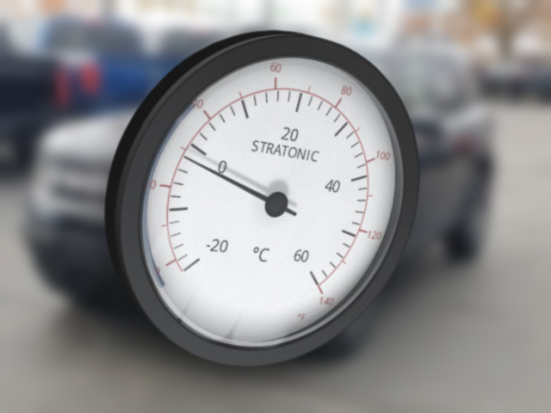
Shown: -2 °C
